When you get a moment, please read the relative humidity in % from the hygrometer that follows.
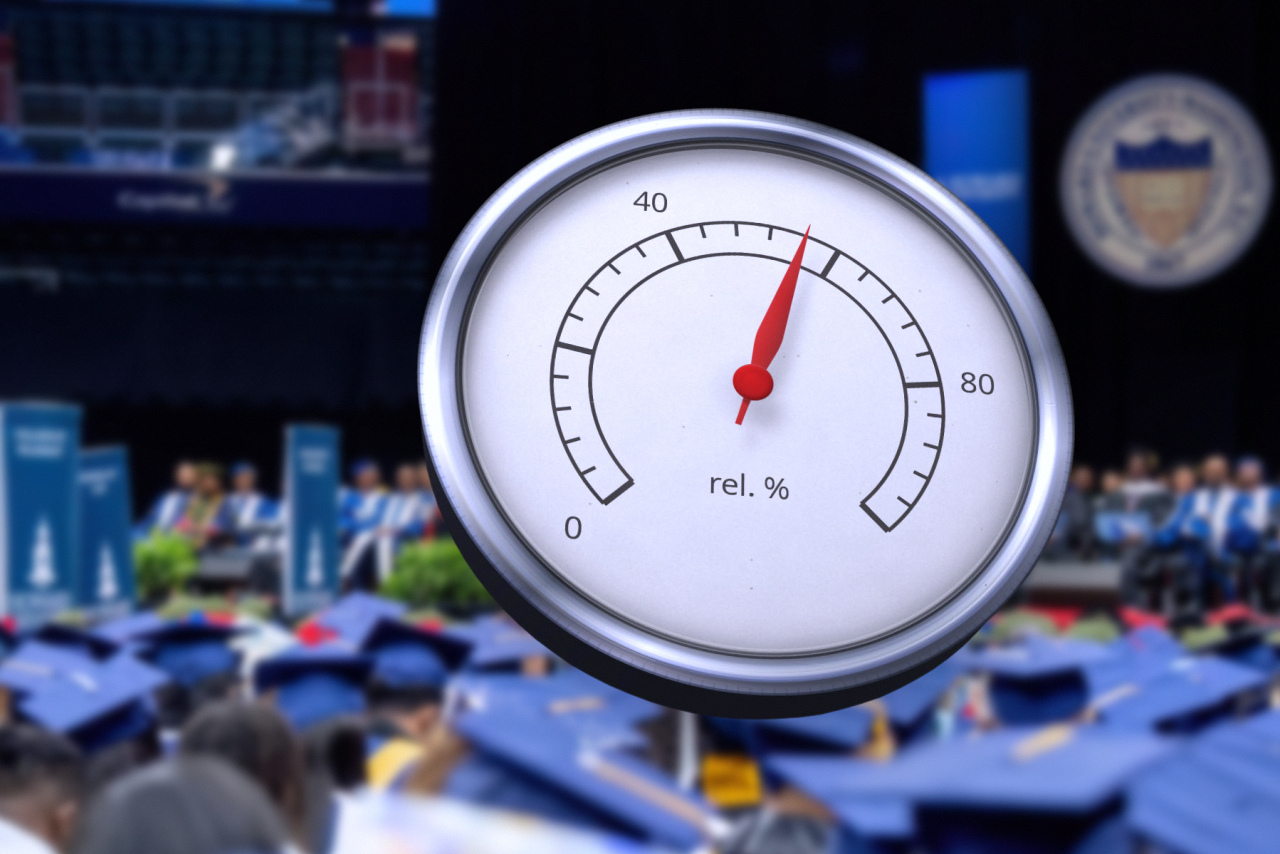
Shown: 56 %
